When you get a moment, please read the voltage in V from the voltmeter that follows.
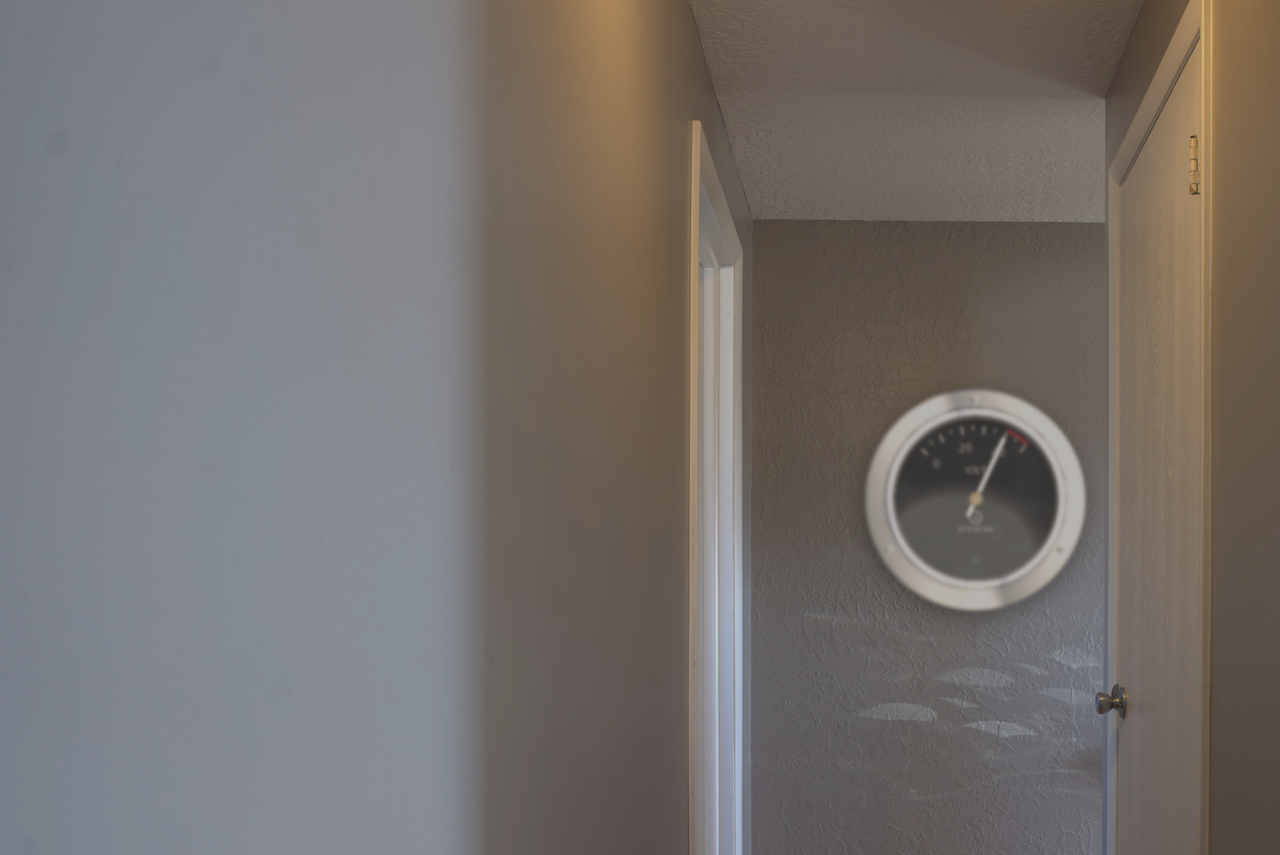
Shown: 40 V
